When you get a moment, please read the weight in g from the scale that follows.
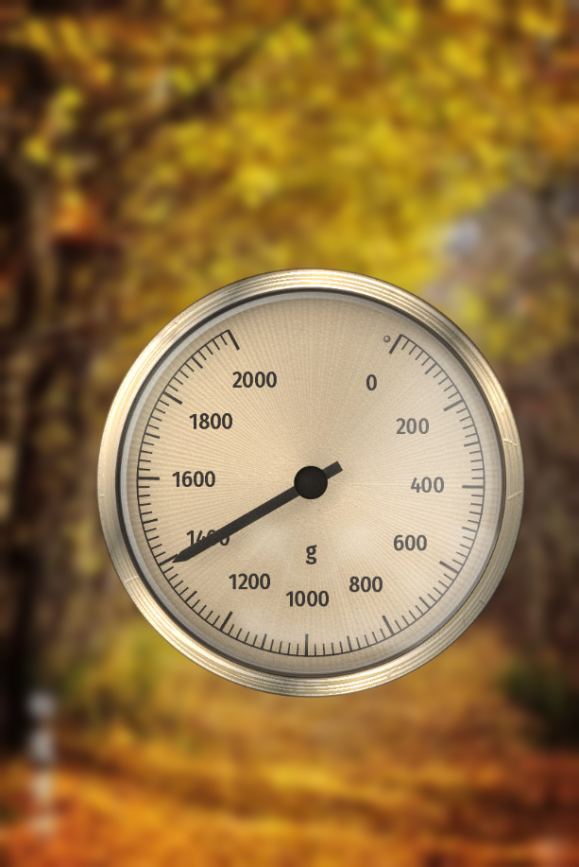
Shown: 1390 g
